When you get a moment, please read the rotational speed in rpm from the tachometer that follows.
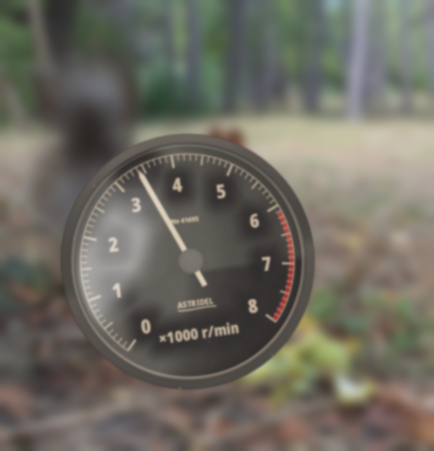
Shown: 3400 rpm
